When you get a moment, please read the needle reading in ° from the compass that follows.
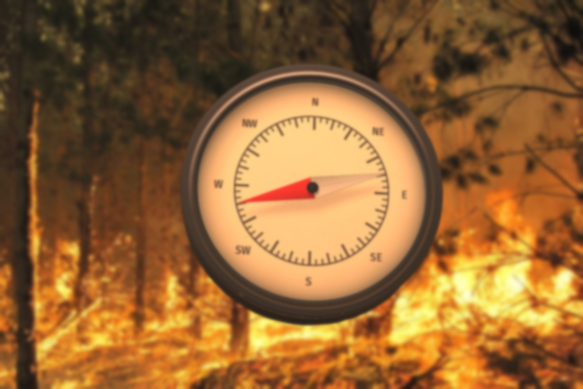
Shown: 255 °
